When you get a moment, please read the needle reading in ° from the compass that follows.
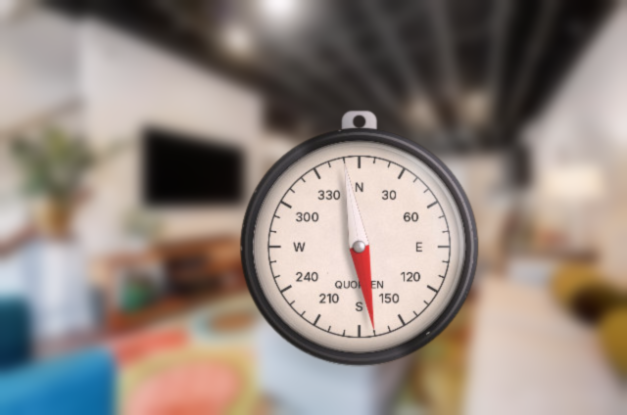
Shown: 170 °
